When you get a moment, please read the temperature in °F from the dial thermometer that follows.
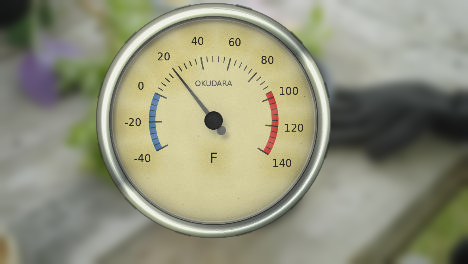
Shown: 20 °F
